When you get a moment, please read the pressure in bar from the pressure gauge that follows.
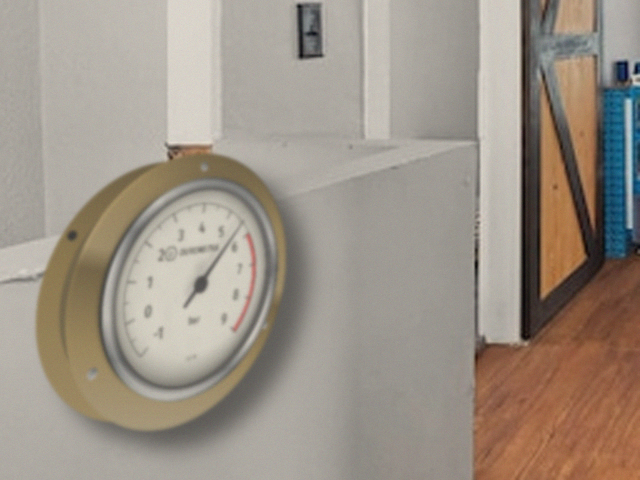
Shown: 5.5 bar
